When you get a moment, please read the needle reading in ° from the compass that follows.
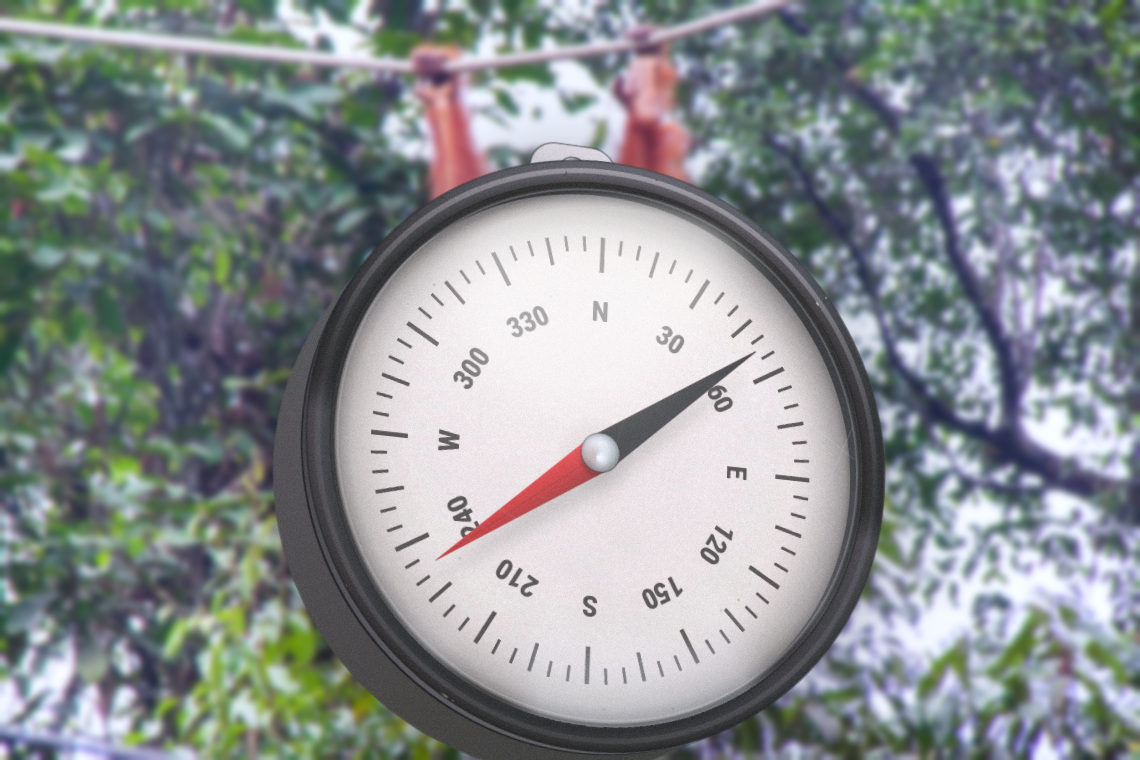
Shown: 232.5 °
